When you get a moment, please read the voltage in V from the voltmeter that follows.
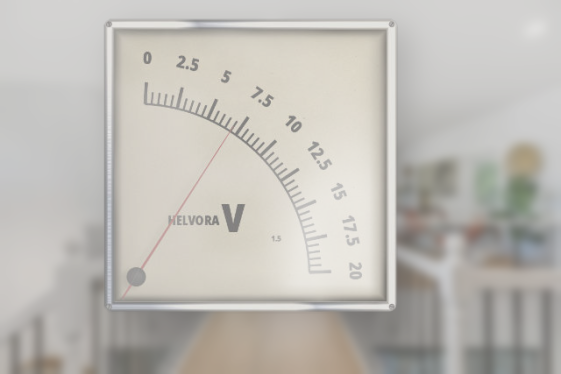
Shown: 7 V
